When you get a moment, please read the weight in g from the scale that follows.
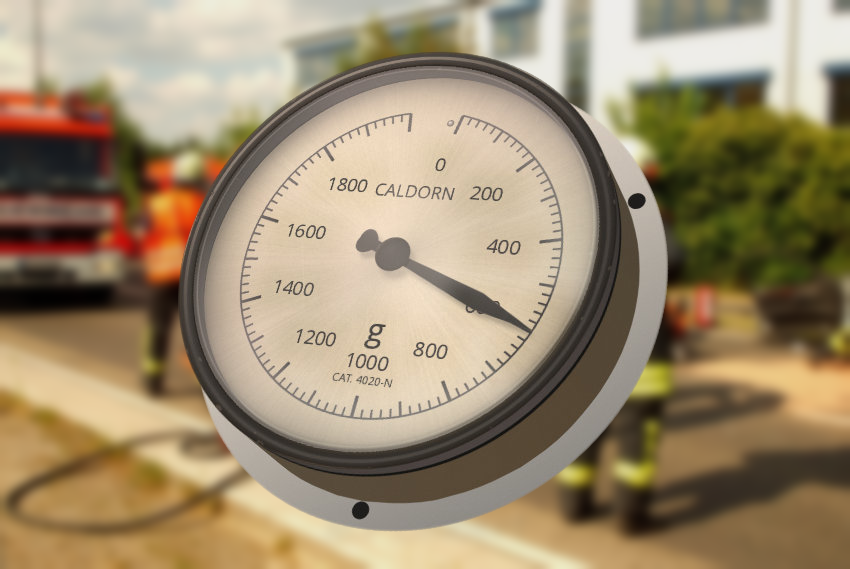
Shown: 600 g
